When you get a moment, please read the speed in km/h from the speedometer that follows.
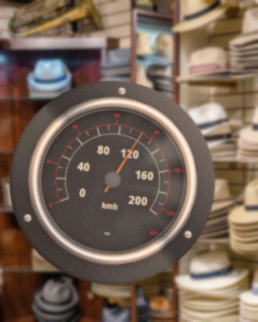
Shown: 120 km/h
